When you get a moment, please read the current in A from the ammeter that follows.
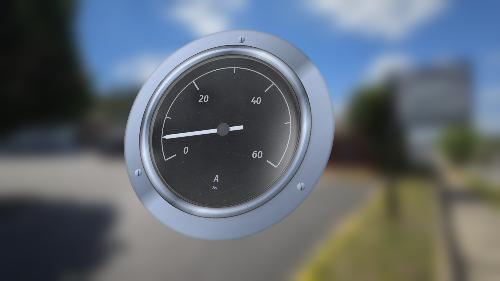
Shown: 5 A
